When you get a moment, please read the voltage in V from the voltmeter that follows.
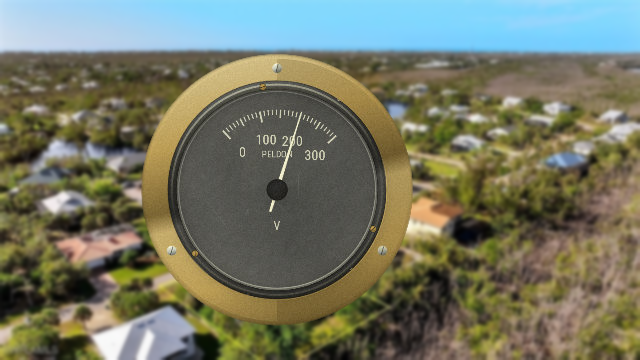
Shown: 200 V
